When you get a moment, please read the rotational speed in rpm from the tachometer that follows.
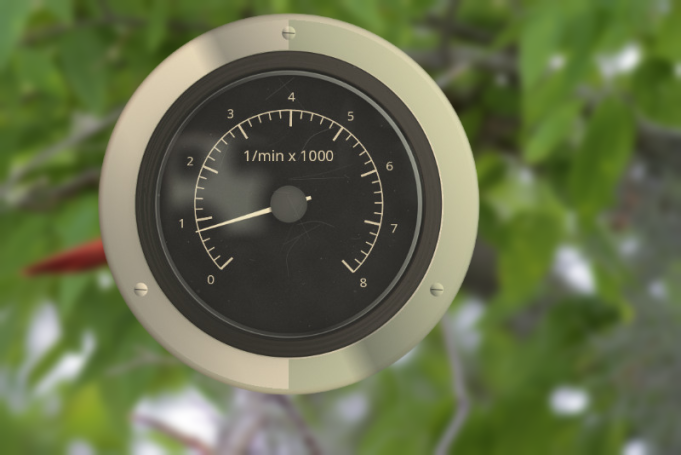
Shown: 800 rpm
